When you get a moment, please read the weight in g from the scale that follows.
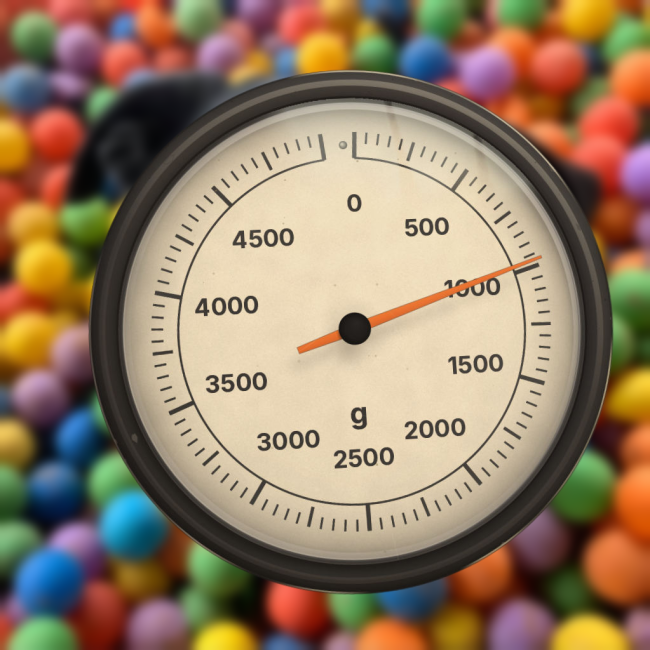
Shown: 975 g
